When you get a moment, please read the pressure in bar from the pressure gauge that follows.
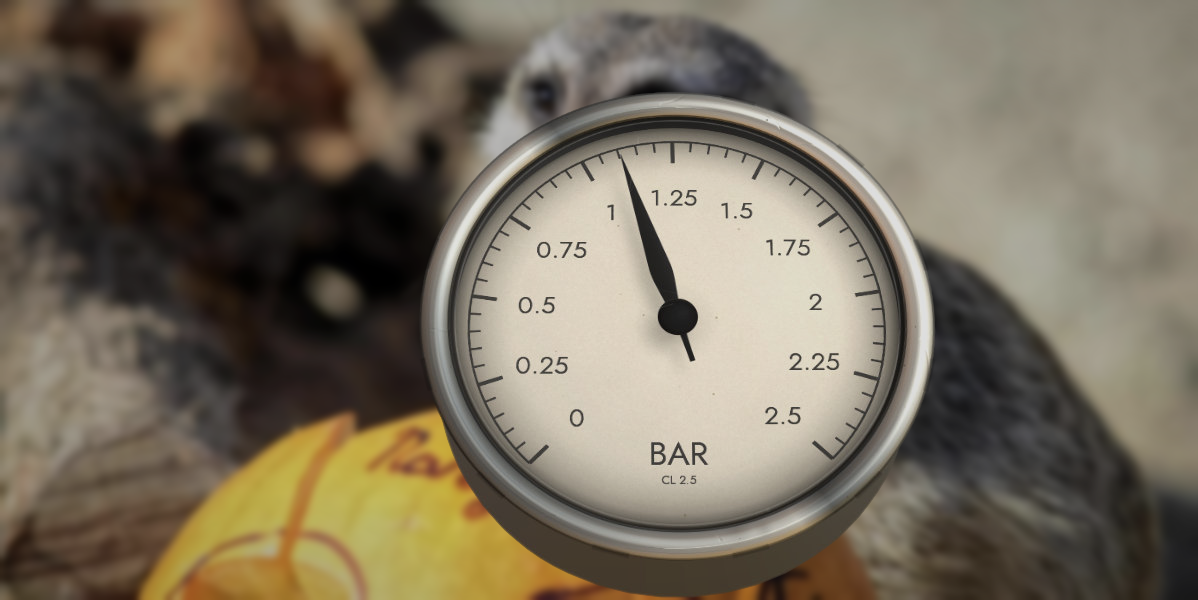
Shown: 1.1 bar
